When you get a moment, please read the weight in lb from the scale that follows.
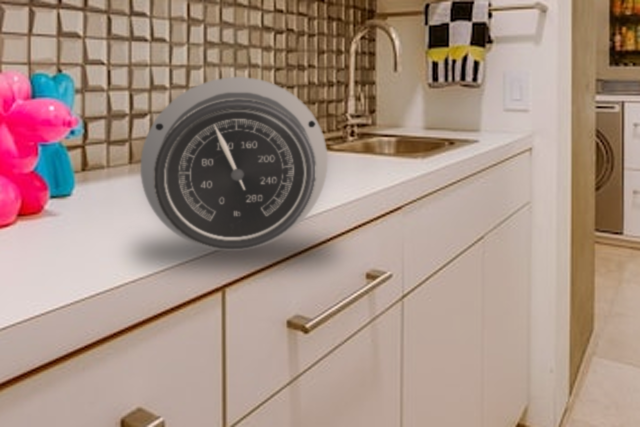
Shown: 120 lb
